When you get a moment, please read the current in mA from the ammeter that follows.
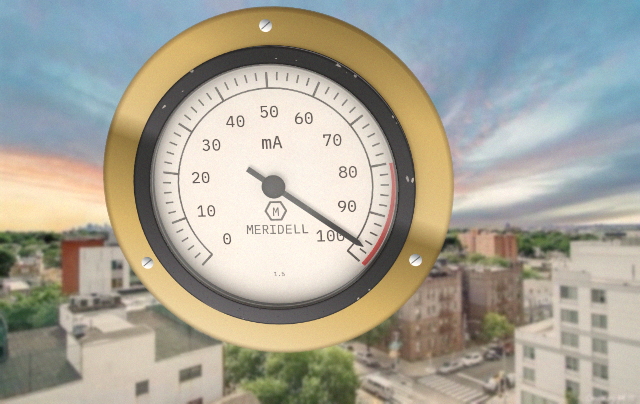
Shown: 97 mA
